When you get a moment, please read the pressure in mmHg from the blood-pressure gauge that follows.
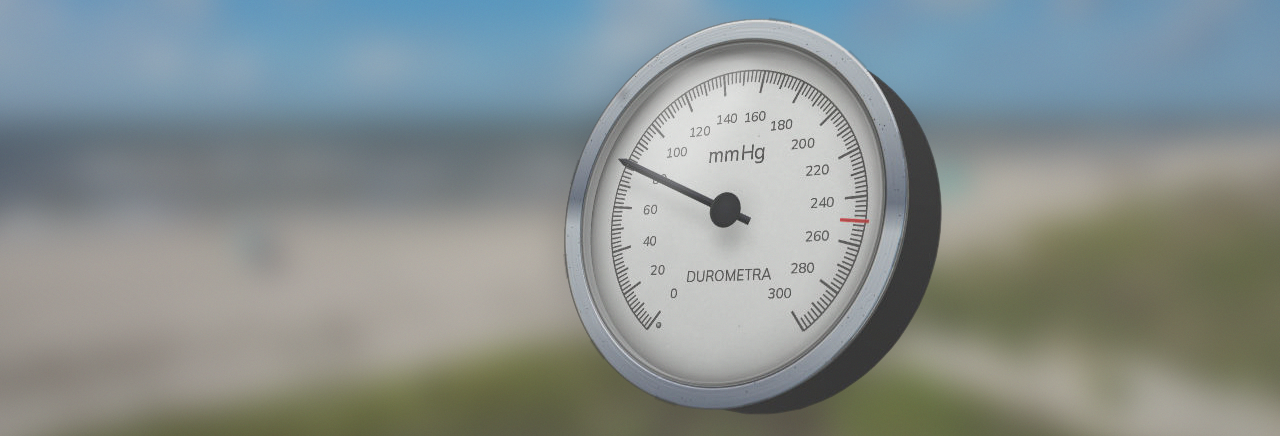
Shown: 80 mmHg
